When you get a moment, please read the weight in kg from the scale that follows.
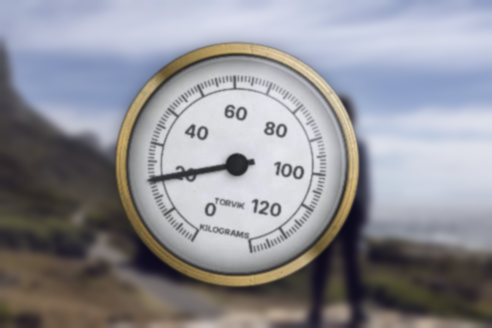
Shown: 20 kg
